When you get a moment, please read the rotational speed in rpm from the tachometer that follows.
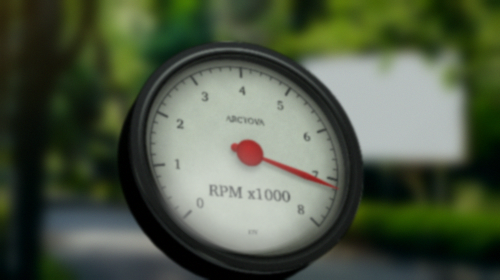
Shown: 7200 rpm
